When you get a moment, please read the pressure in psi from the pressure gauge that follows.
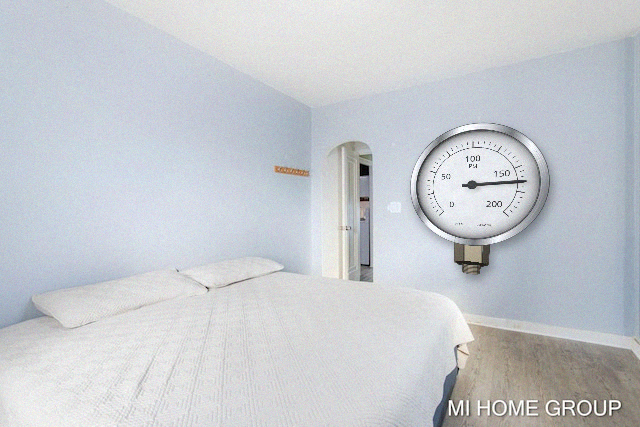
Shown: 165 psi
